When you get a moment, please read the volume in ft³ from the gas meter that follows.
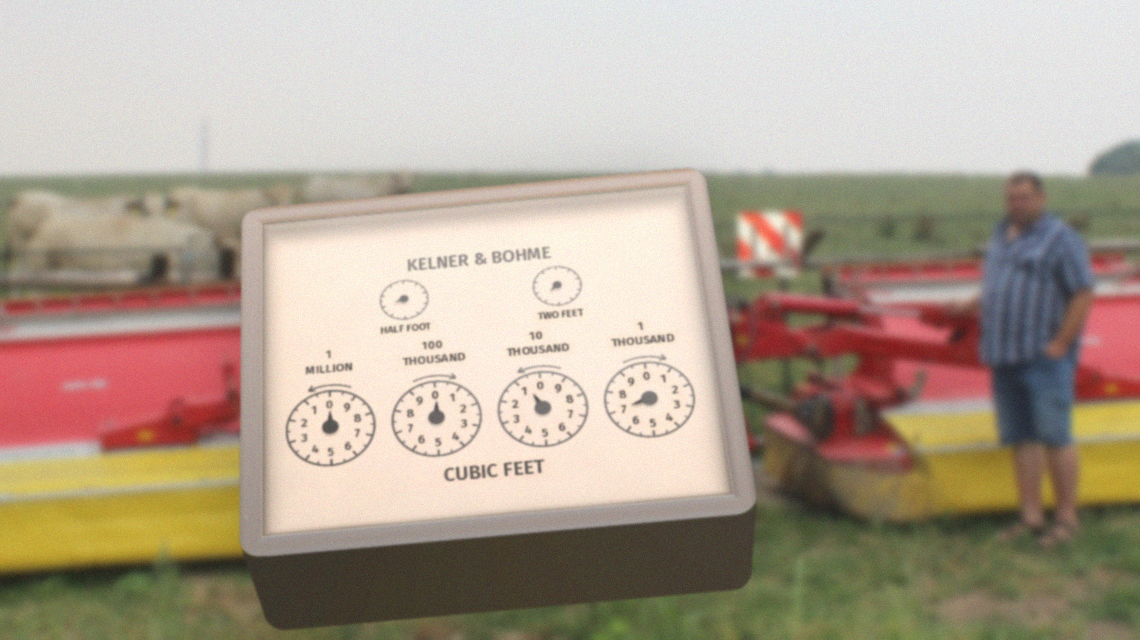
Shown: 700 ft³
